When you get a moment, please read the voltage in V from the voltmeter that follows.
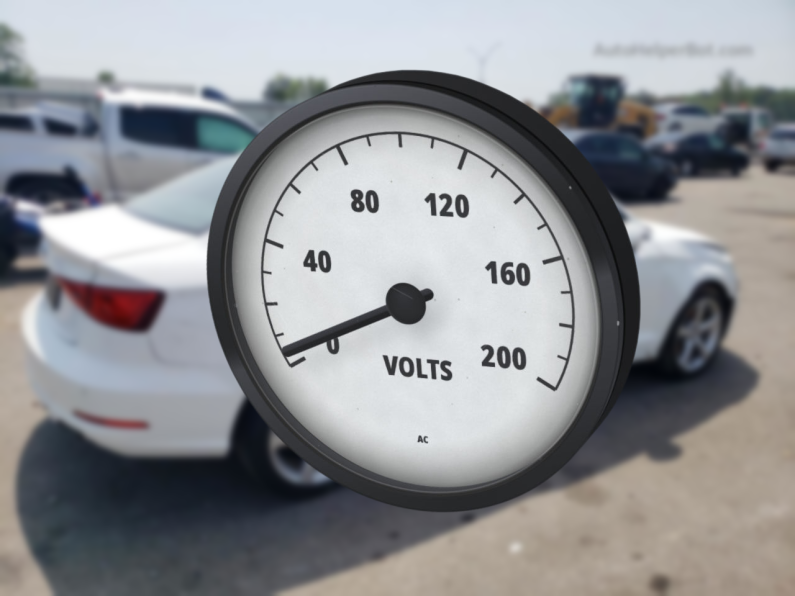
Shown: 5 V
